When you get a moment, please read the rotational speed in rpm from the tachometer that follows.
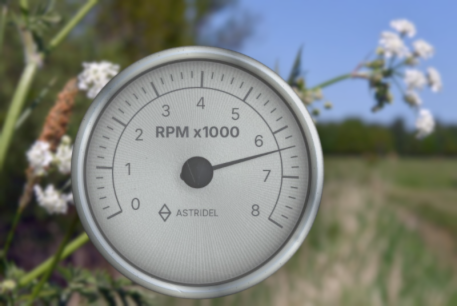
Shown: 6400 rpm
